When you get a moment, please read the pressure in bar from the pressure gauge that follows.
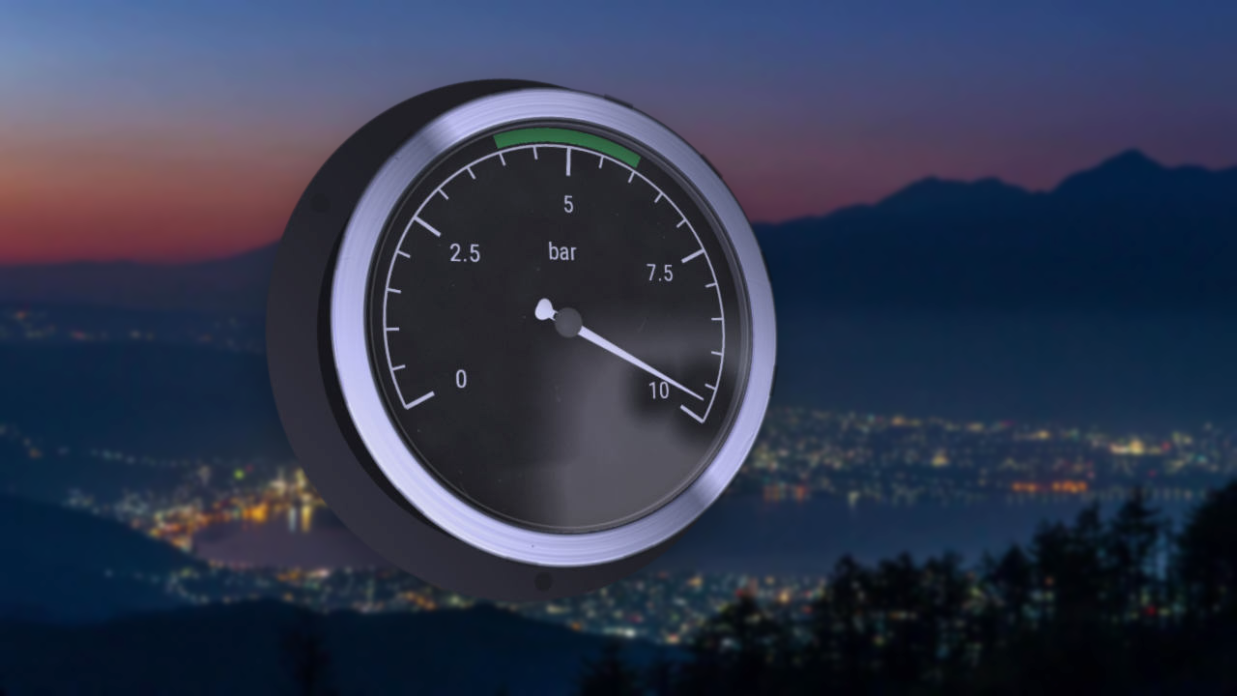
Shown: 9.75 bar
